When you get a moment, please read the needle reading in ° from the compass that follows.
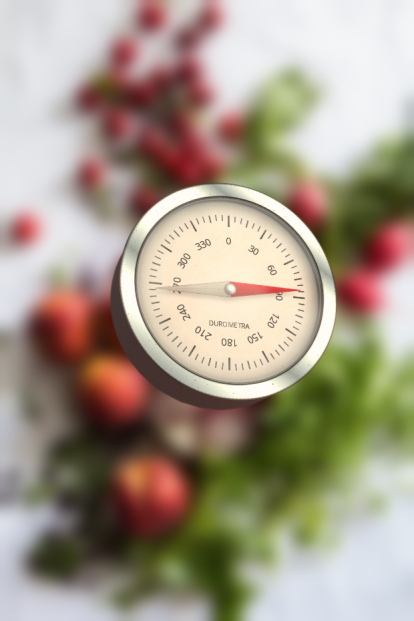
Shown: 85 °
